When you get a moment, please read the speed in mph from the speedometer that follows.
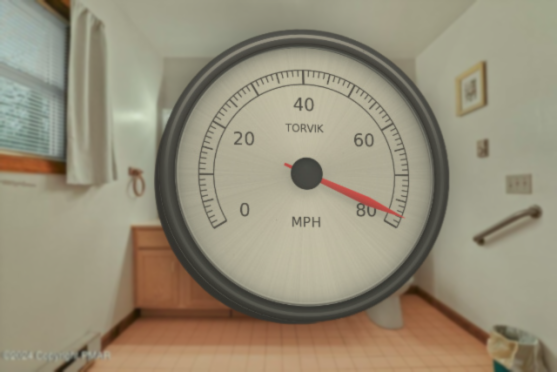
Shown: 78 mph
